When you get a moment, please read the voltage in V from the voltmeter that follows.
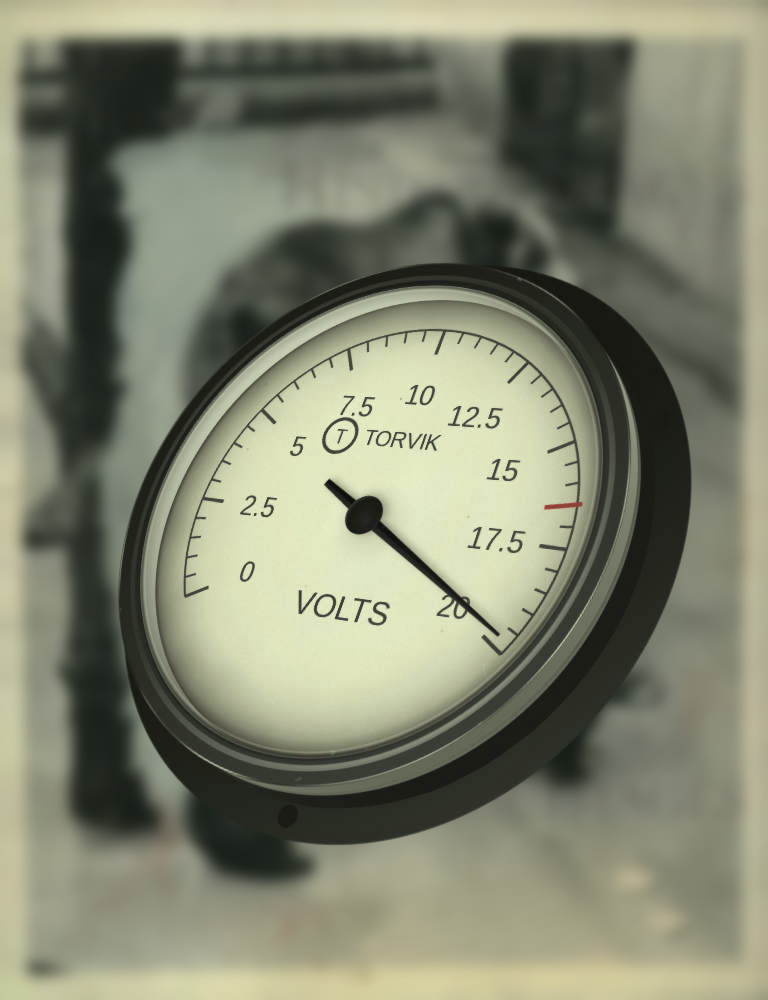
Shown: 19.75 V
